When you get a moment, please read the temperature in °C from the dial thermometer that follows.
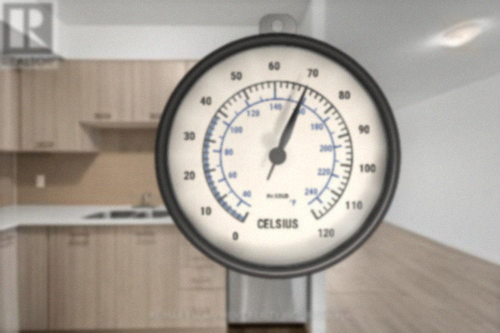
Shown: 70 °C
